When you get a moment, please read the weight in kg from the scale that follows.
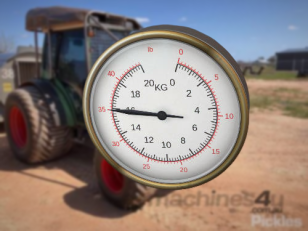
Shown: 16 kg
